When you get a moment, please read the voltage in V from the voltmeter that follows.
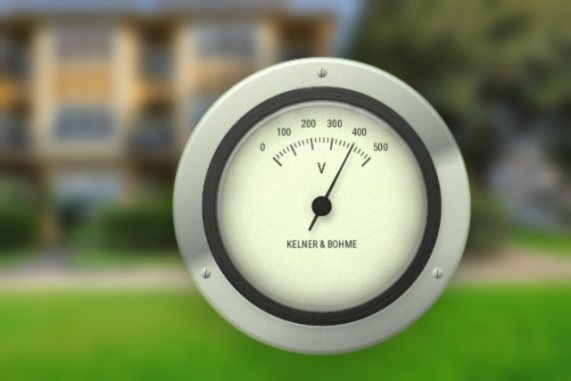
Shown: 400 V
